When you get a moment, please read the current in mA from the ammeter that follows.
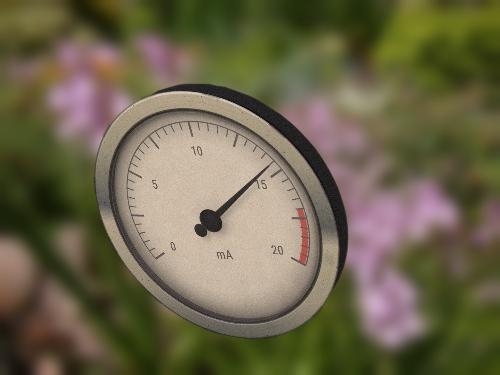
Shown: 14.5 mA
